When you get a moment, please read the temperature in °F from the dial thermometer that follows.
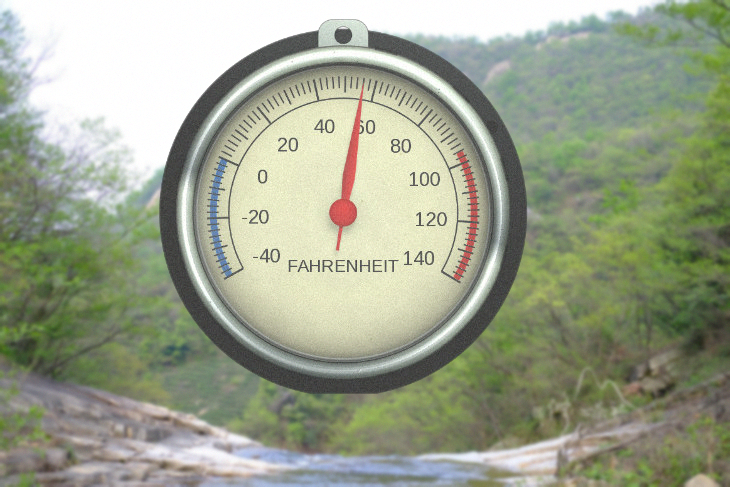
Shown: 56 °F
